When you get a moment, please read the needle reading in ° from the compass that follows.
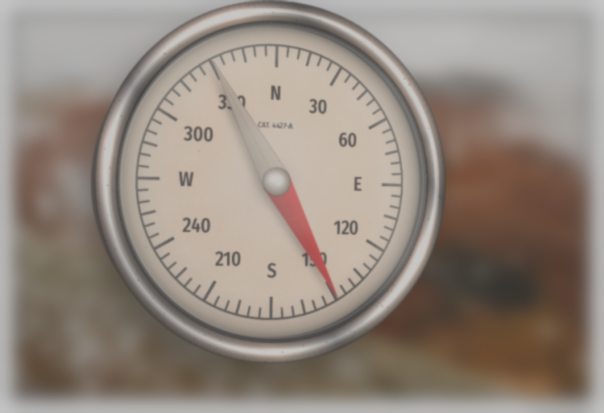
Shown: 150 °
